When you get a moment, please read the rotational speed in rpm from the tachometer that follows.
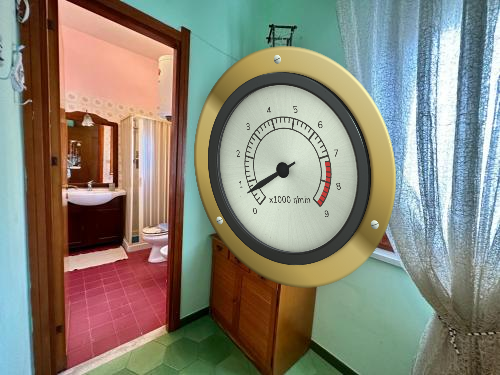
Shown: 600 rpm
